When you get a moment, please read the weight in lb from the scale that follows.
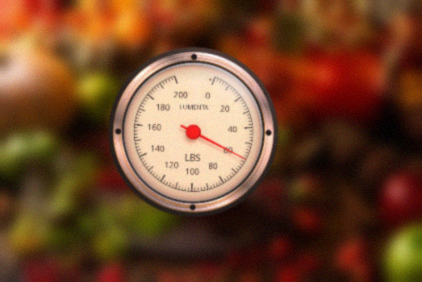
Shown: 60 lb
